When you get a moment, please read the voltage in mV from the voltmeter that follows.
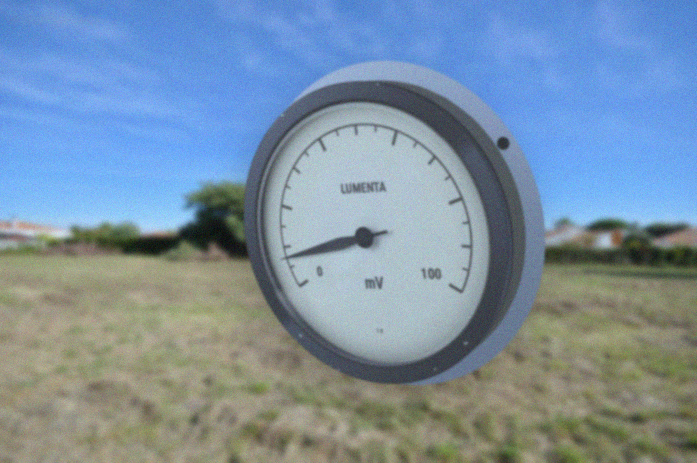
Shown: 7.5 mV
